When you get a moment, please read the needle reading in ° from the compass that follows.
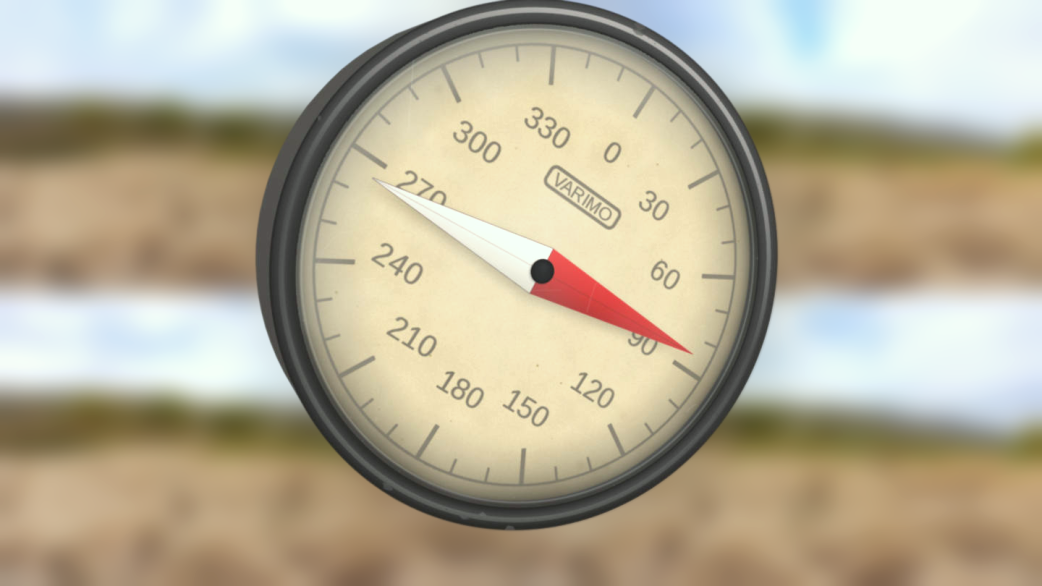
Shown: 85 °
